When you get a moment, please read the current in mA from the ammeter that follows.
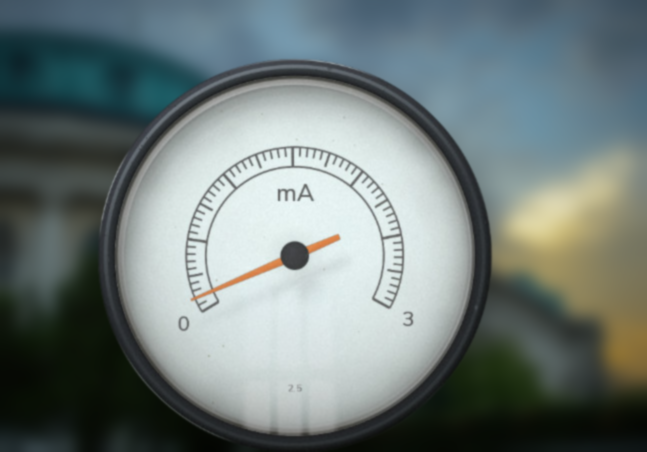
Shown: 0.1 mA
